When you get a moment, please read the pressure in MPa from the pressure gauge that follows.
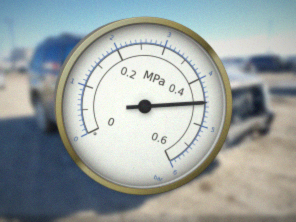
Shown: 0.45 MPa
